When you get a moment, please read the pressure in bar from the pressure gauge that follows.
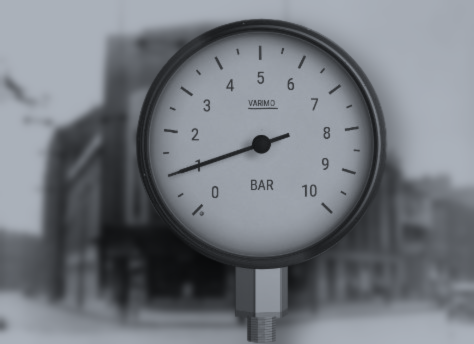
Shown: 1 bar
